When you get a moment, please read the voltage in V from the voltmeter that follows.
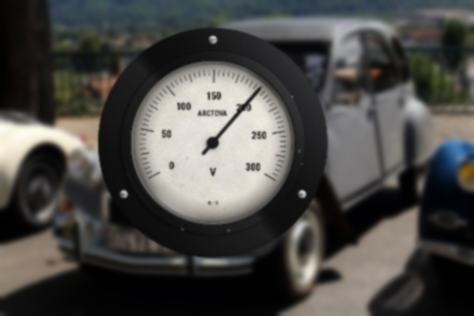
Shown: 200 V
